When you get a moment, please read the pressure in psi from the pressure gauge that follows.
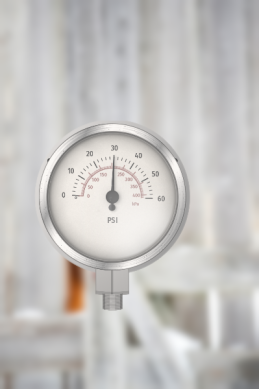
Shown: 30 psi
